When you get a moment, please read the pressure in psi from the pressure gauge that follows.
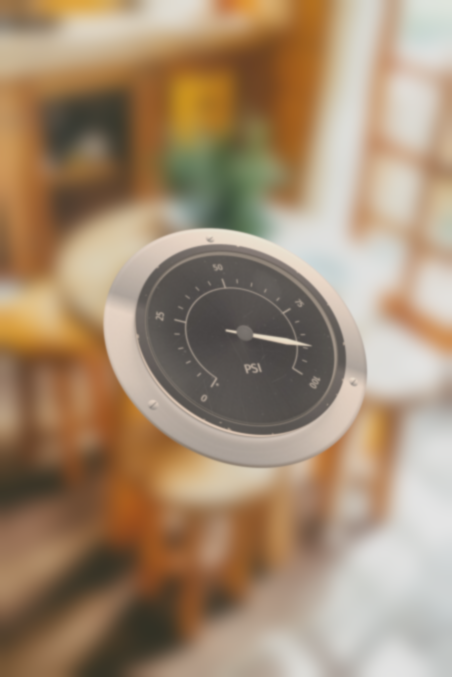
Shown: 90 psi
